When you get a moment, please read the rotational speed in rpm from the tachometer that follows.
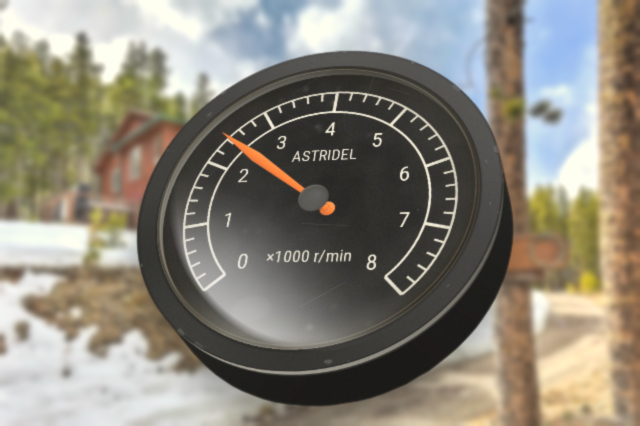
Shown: 2400 rpm
